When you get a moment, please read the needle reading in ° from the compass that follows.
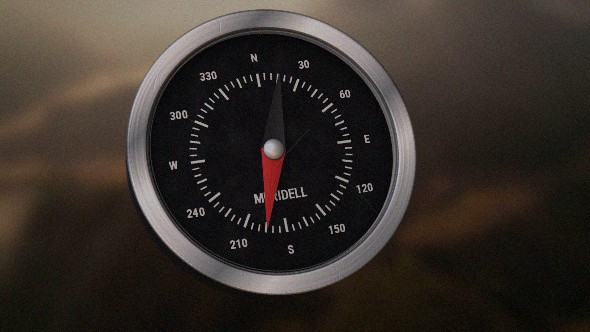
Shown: 195 °
